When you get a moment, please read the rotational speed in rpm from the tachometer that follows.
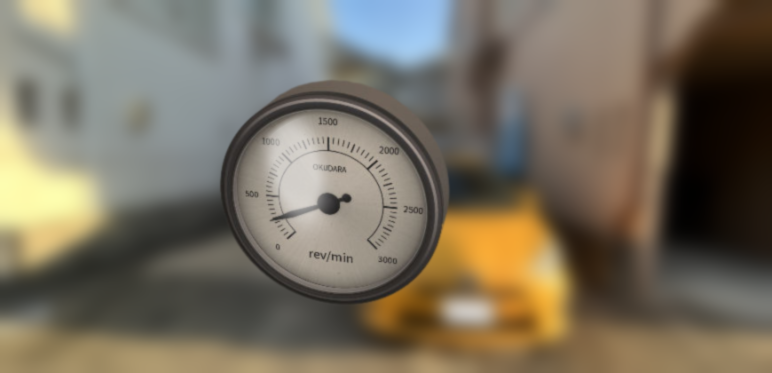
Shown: 250 rpm
